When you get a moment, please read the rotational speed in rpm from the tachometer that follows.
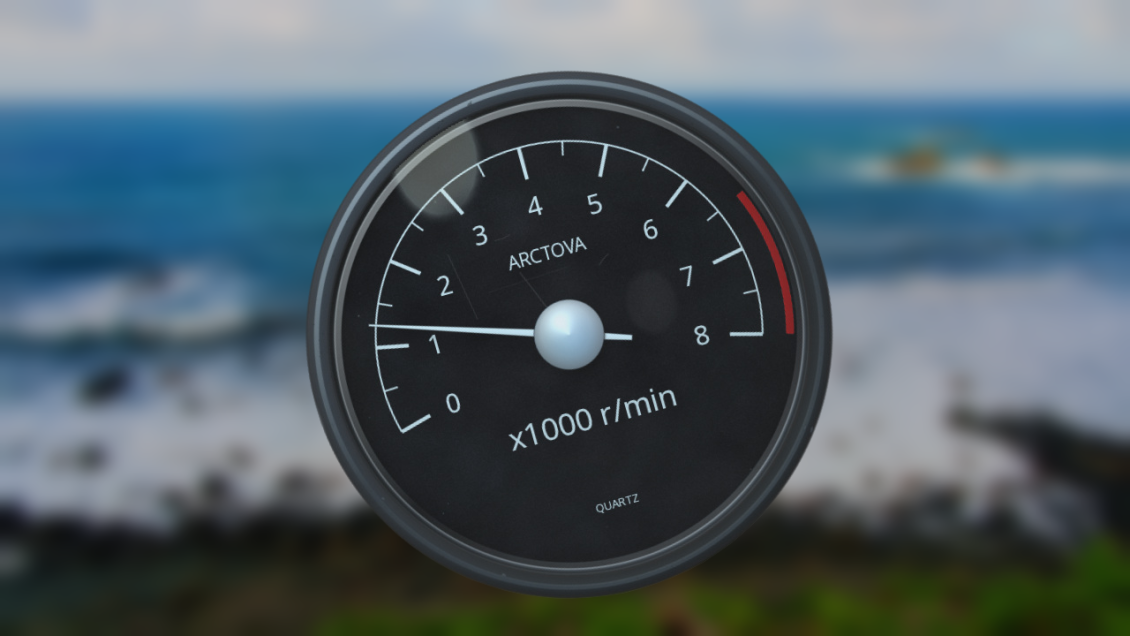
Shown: 1250 rpm
